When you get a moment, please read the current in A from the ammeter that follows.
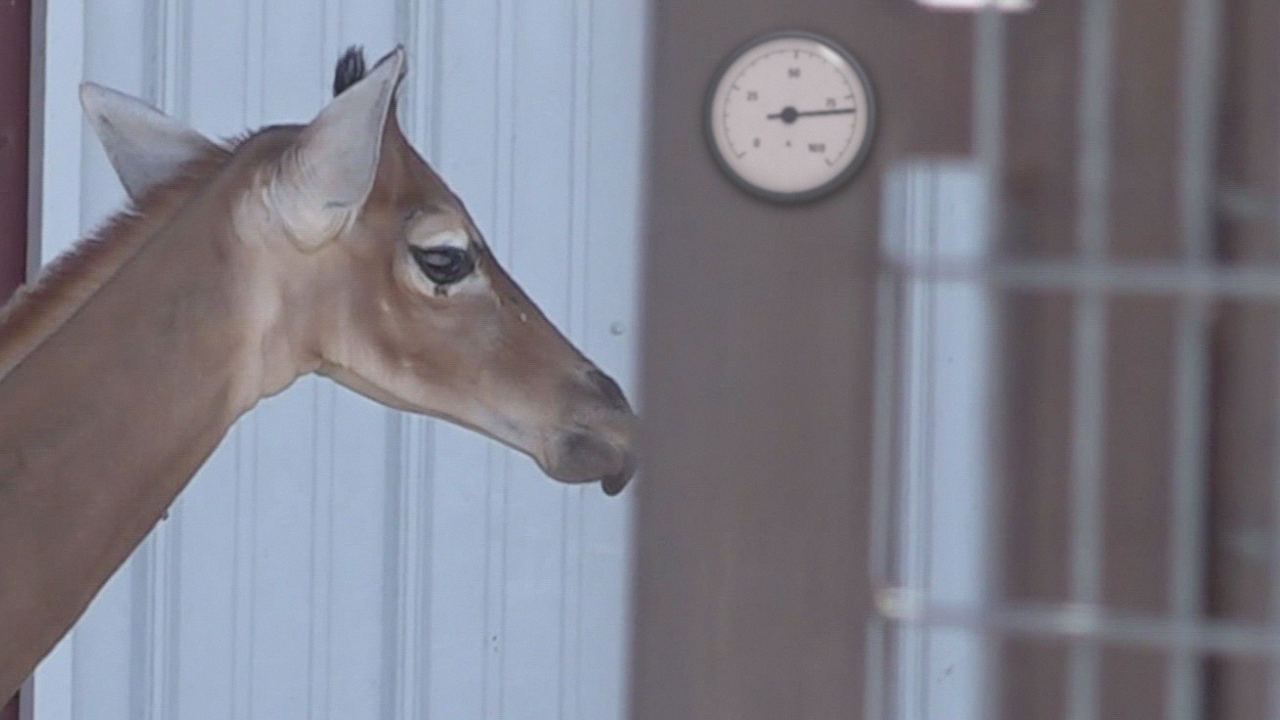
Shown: 80 A
